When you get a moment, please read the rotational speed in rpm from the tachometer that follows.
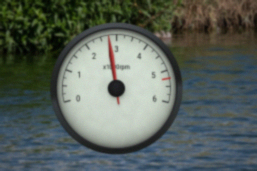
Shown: 2750 rpm
